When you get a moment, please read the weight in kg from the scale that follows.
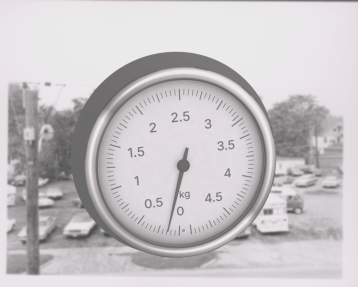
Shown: 0.15 kg
